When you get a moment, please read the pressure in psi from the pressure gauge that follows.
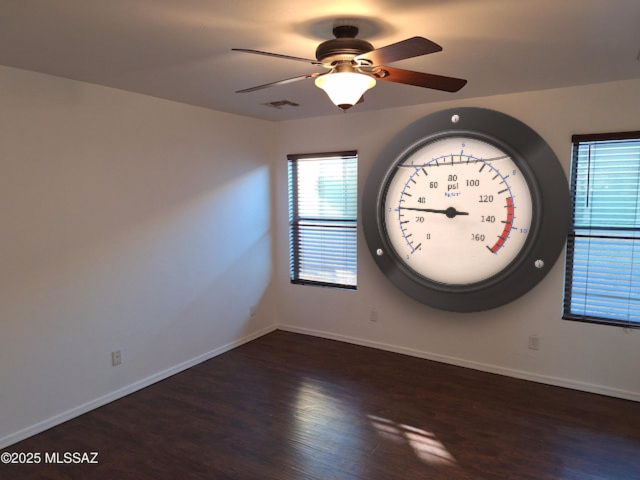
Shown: 30 psi
